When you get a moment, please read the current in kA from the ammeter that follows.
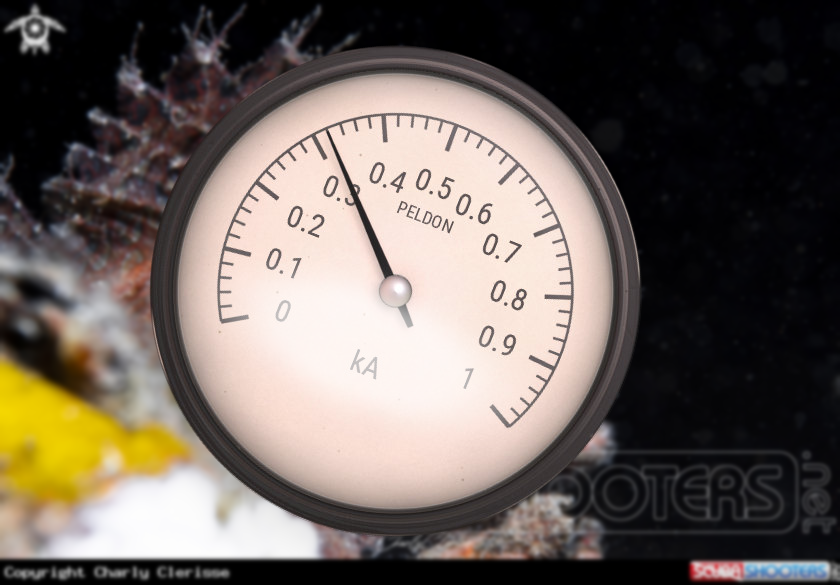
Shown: 0.32 kA
